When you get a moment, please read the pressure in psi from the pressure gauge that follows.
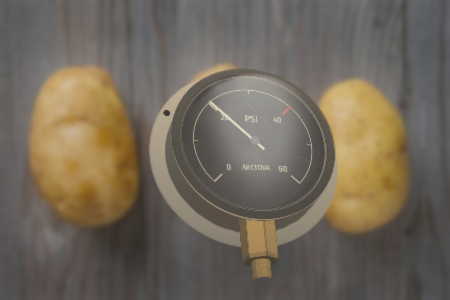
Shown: 20 psi
